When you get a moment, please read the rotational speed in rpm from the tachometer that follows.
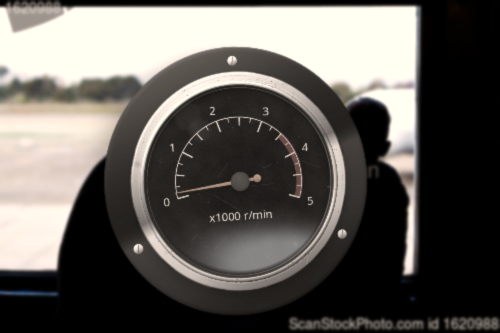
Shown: 125 rpm
